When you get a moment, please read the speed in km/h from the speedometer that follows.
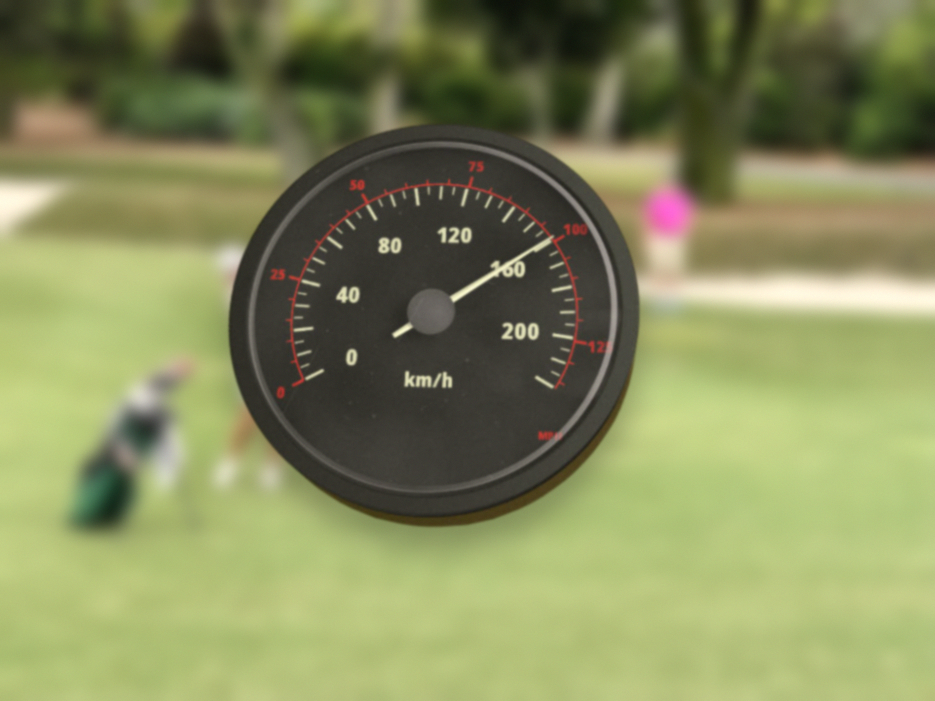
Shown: 160 km/h
